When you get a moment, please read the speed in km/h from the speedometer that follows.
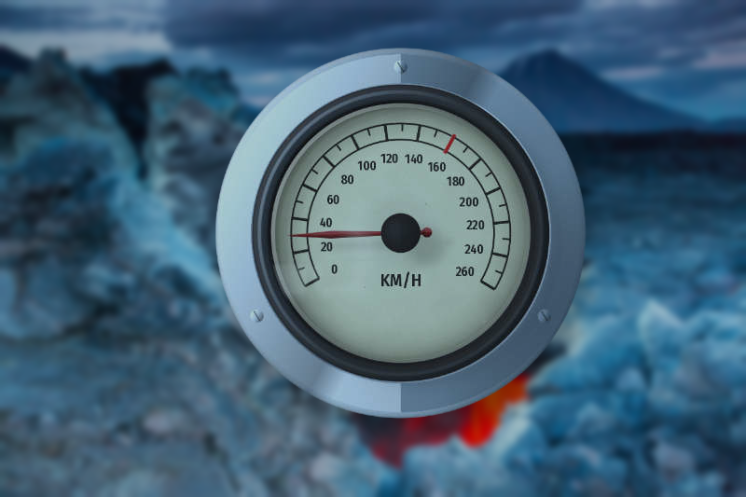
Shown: 30 km/h
